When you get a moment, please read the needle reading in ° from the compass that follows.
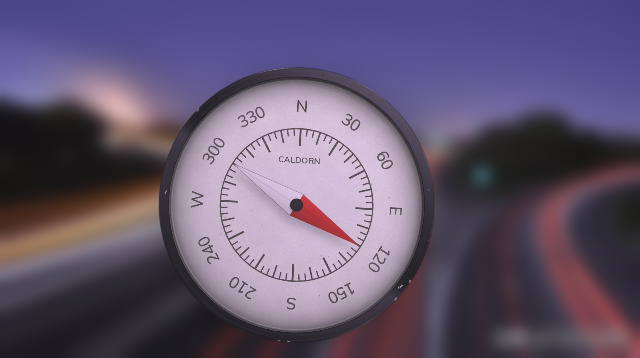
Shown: 120 °
